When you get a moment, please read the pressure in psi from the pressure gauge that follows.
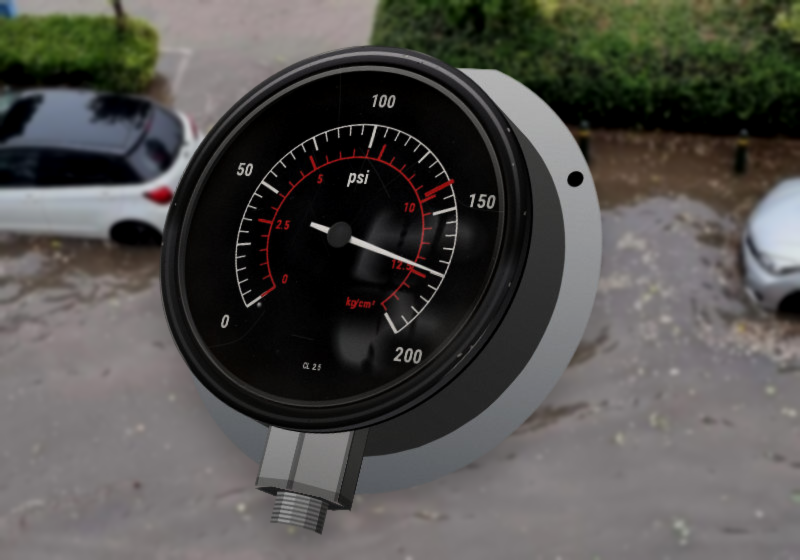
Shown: 175 psi
